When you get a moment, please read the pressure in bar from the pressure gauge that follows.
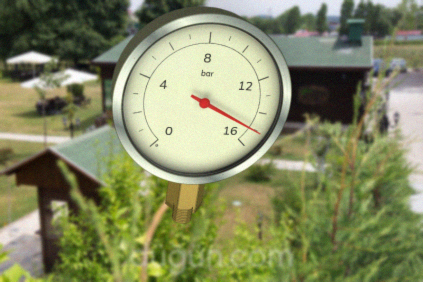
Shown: 15 bar
